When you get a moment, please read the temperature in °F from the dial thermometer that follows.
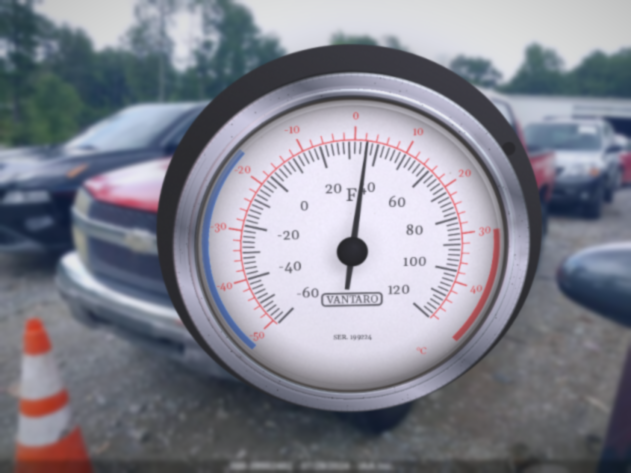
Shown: 36 °F
